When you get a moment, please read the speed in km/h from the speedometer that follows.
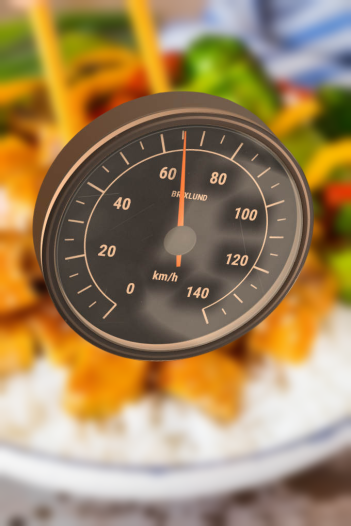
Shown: 65 km/h
